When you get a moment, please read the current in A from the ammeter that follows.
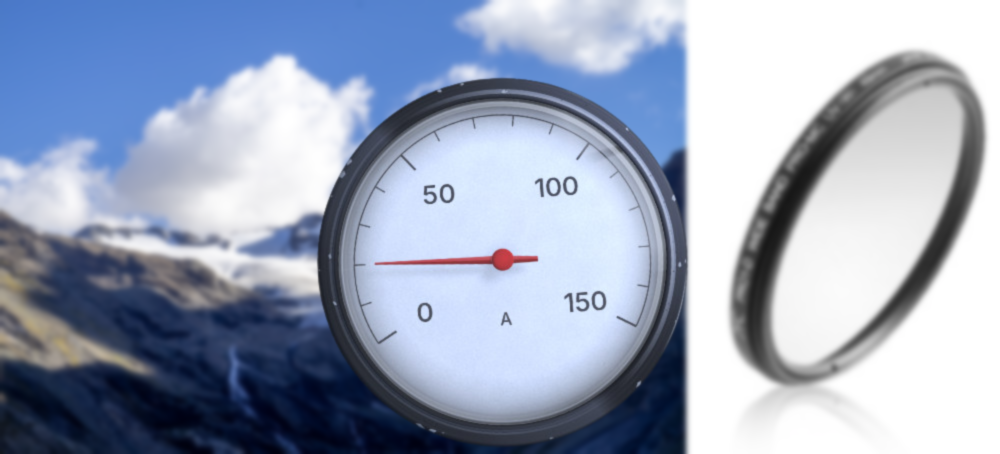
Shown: 20 A
